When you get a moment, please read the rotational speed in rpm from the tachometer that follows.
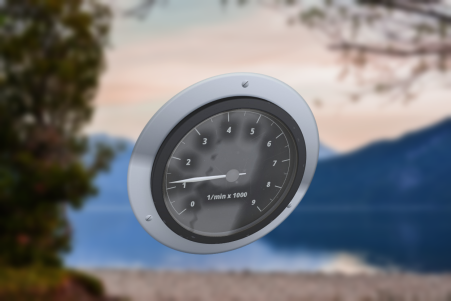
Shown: 1250 rpm
